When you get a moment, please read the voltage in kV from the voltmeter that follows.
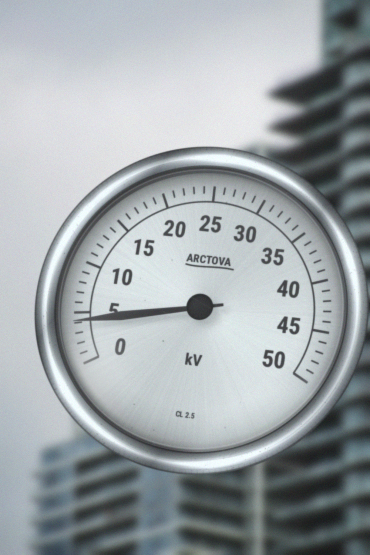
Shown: 4 kV
